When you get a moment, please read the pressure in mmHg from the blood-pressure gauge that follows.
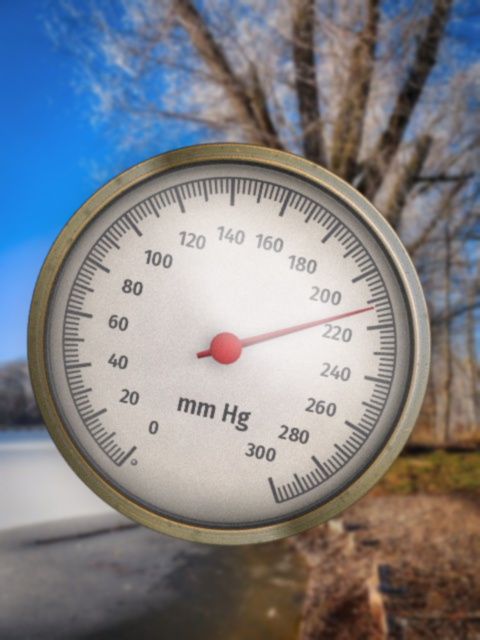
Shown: 212 mmHg
